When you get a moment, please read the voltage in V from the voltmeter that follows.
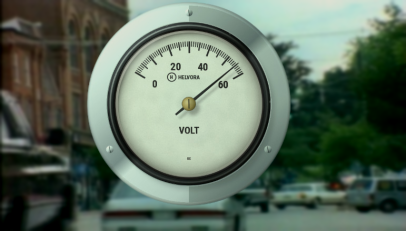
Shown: 55 V
